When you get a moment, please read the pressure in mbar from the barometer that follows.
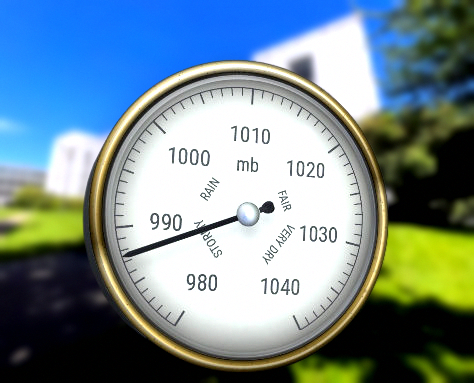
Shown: 987.5 mbar
